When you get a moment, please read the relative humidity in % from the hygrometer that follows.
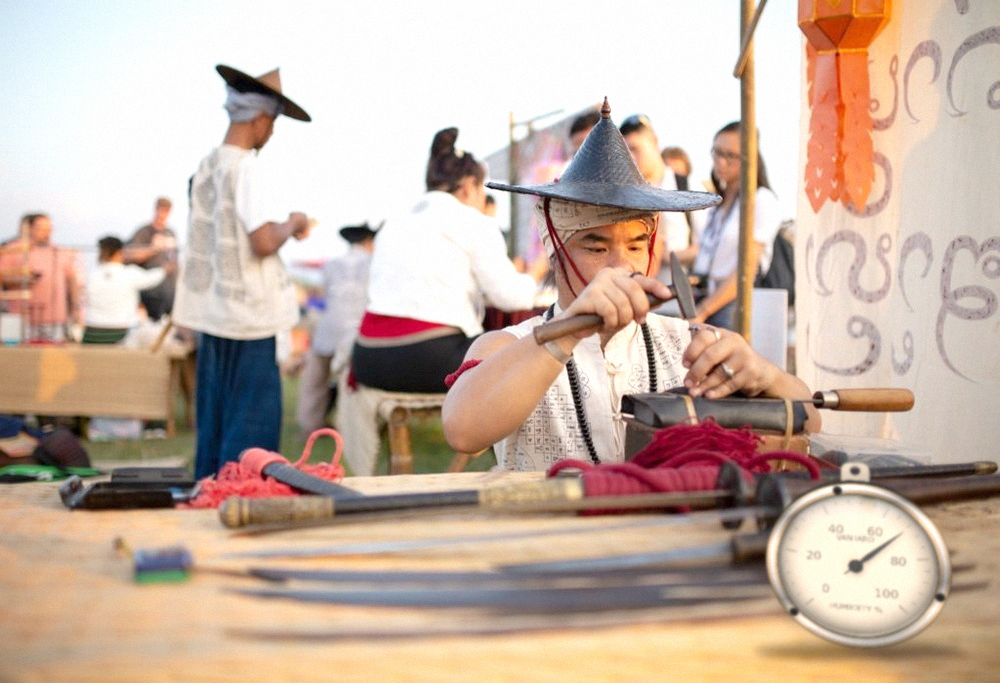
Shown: 68 %
